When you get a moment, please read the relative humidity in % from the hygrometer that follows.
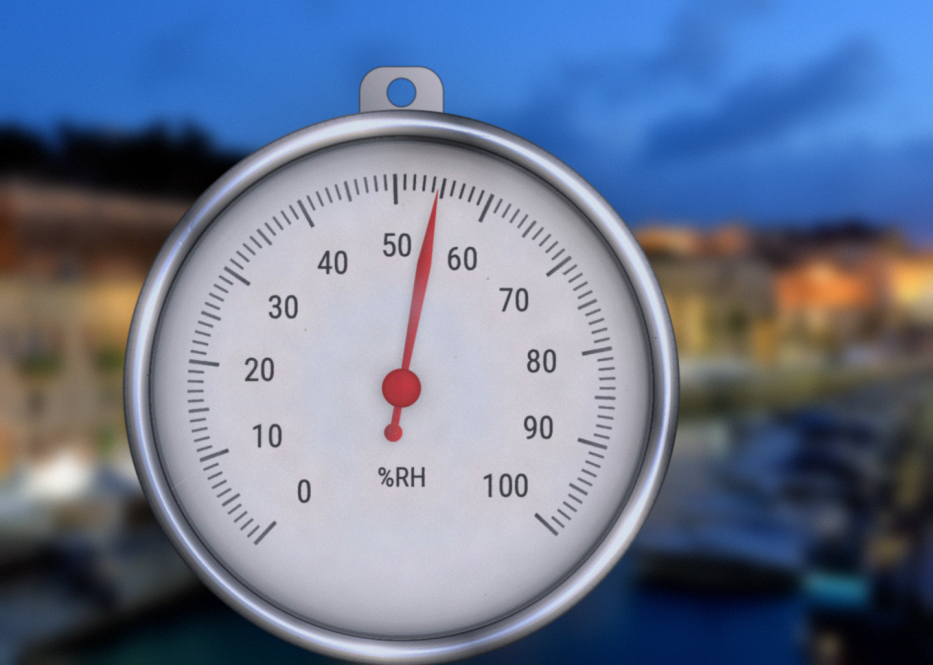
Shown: 54.5 %
